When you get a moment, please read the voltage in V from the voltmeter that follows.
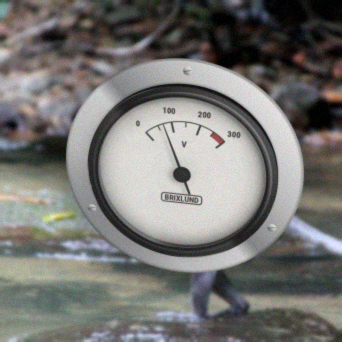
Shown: 75 V
